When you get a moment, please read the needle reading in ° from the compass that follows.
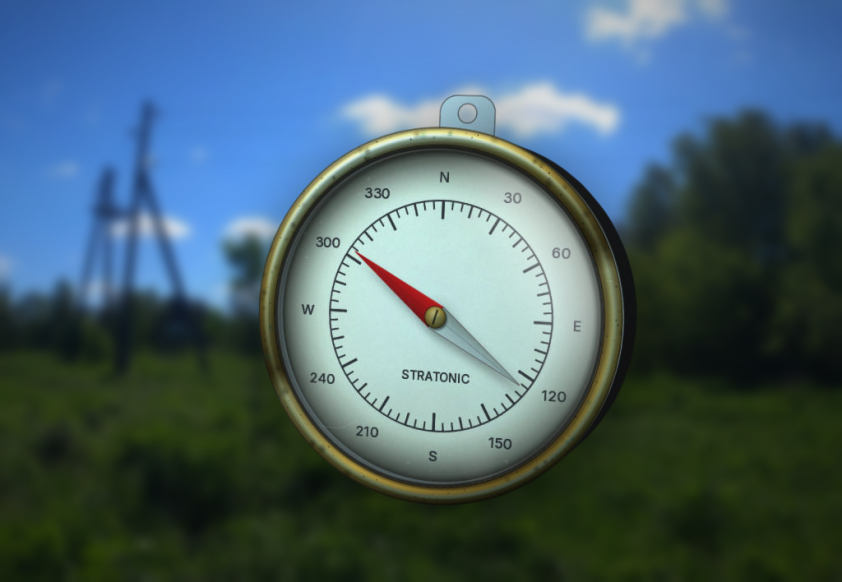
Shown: 305 °
